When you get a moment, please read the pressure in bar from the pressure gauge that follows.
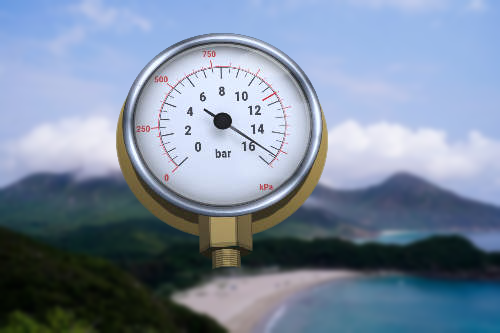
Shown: 15.5 bar
